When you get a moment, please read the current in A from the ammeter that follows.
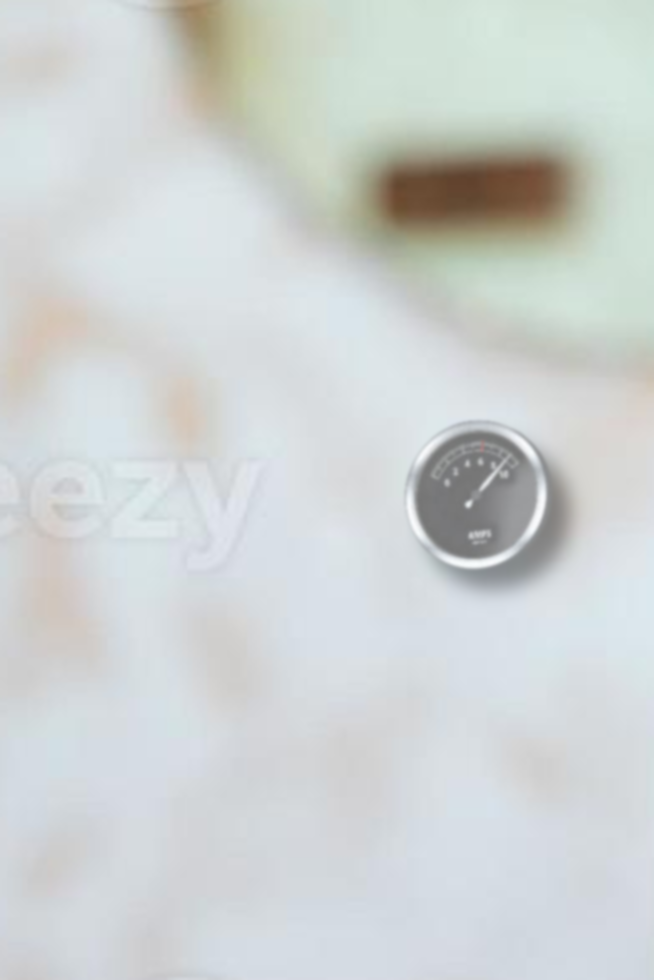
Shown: 9 A
